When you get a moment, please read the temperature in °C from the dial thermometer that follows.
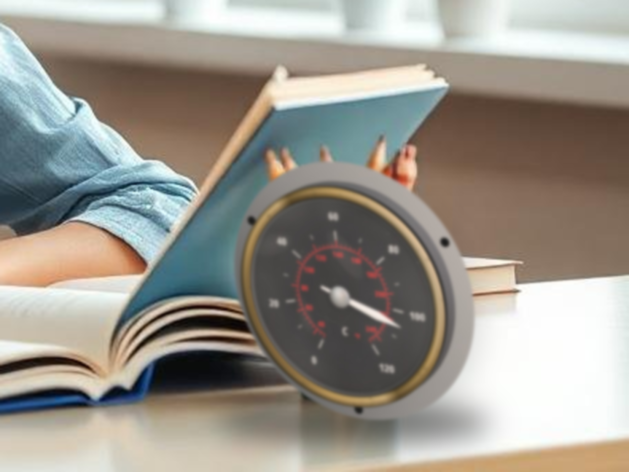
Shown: 105 °C
